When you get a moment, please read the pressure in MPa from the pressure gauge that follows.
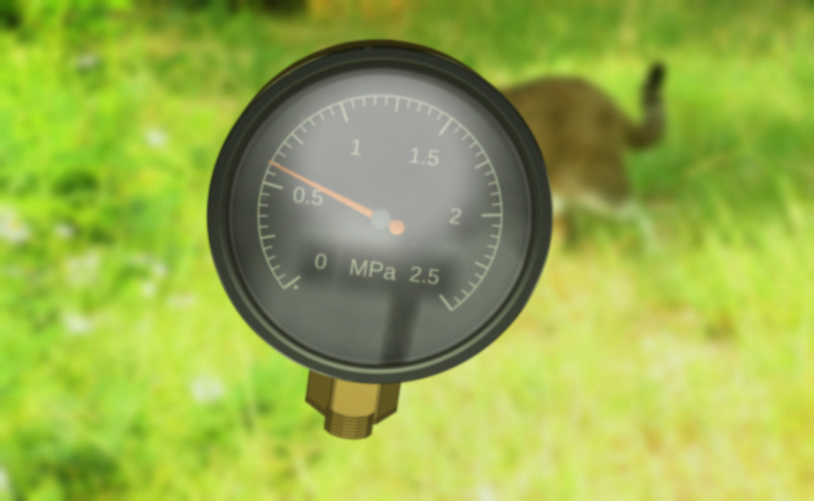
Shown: 0.6 MPa
